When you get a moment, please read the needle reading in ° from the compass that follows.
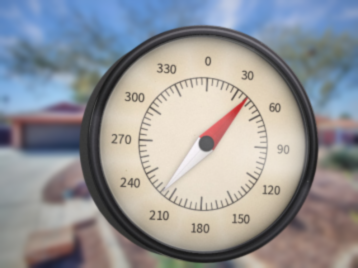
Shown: 40 °
